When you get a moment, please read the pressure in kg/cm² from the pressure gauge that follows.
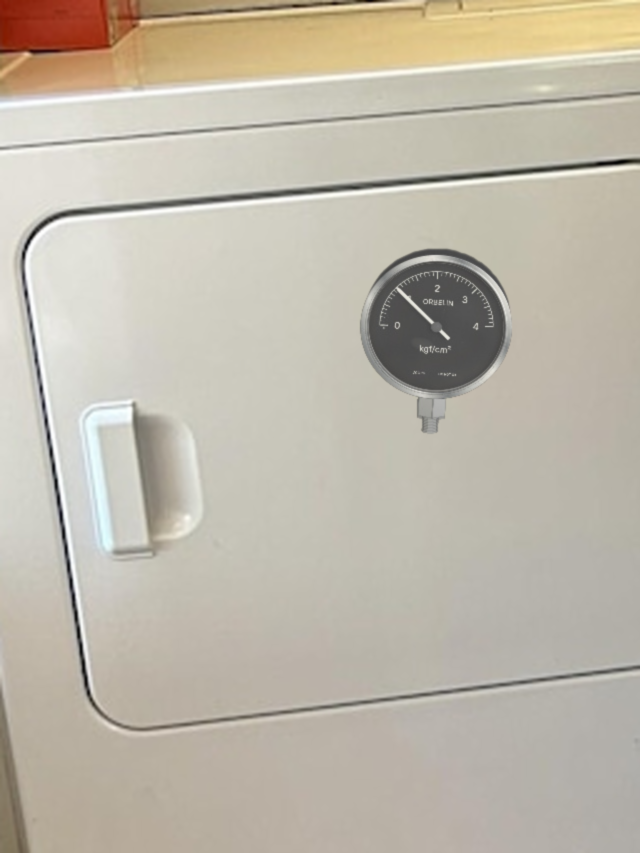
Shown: 1 kg/cm²
